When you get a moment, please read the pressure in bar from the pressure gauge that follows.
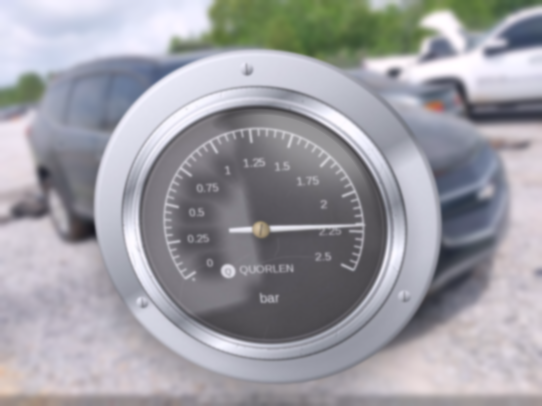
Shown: 2.2 bar
